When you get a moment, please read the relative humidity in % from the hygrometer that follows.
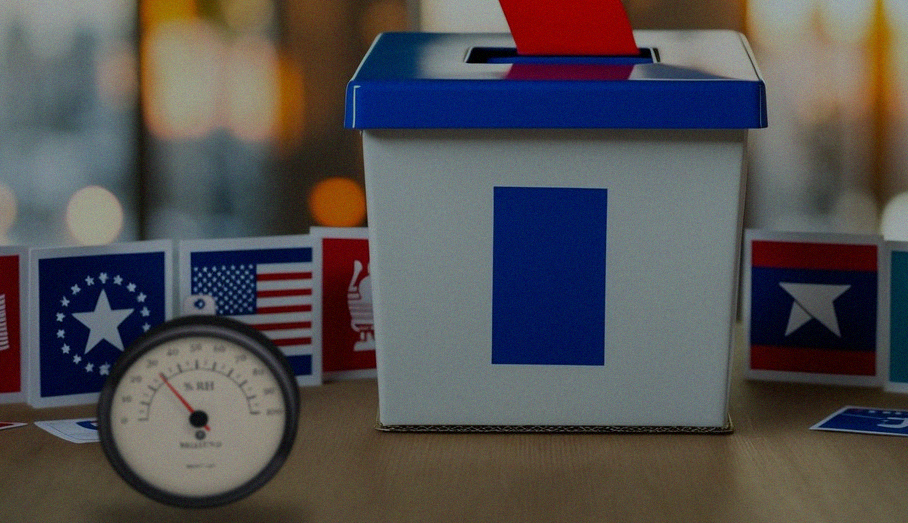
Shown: 30 %
